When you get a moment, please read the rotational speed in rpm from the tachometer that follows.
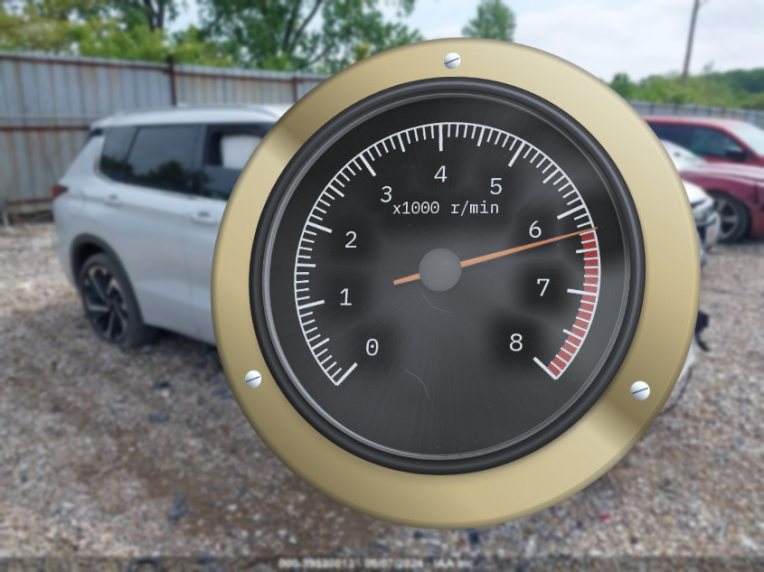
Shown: 6300 rpm
